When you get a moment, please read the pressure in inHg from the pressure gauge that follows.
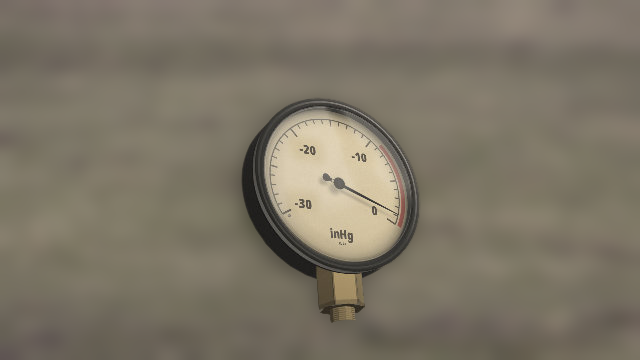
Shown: -1 inHg
